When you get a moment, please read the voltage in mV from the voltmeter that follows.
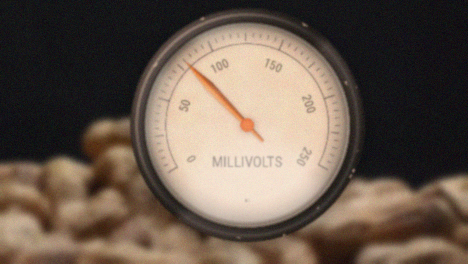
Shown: 80 mV
